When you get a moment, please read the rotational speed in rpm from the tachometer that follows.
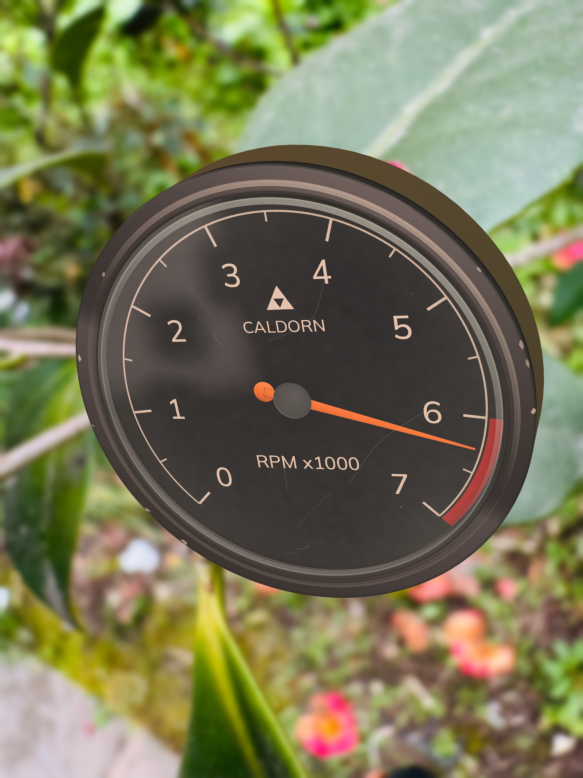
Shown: 6250 rpm
